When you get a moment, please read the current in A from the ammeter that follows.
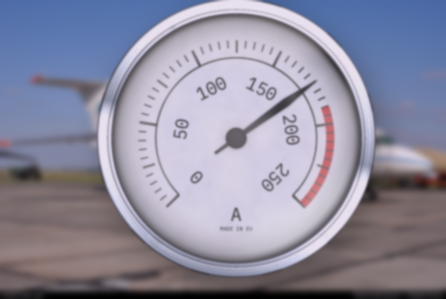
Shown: 175 A
